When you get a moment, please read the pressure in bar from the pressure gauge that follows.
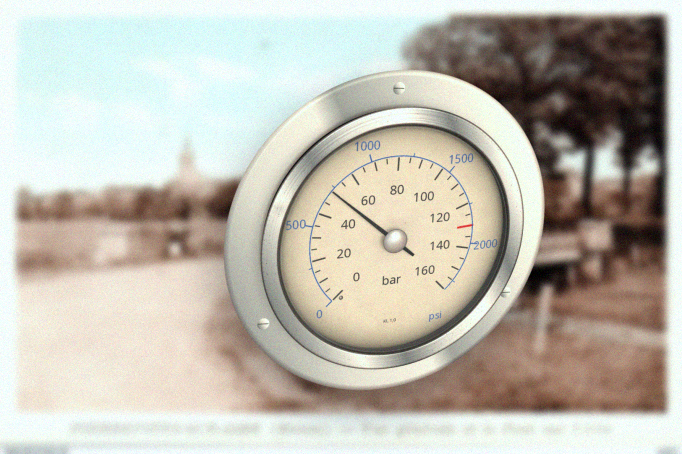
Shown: 50 bar
